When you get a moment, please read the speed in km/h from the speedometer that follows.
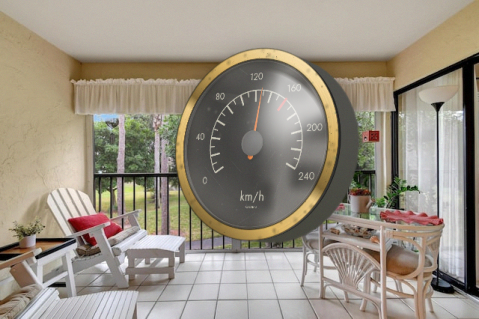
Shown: 130 km/h
